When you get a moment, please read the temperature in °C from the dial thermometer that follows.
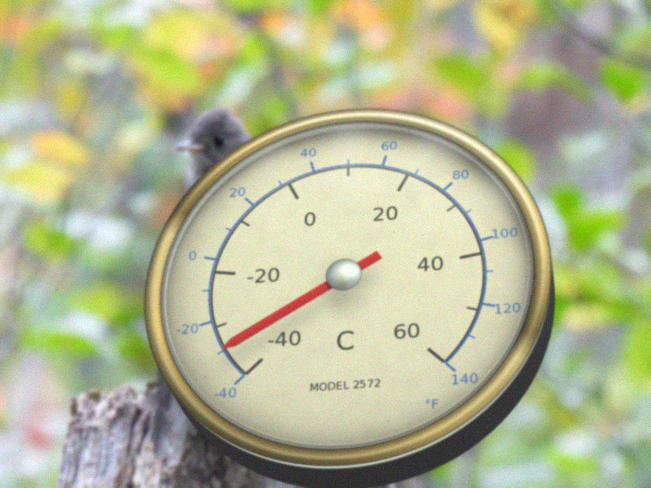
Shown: -35 °C
